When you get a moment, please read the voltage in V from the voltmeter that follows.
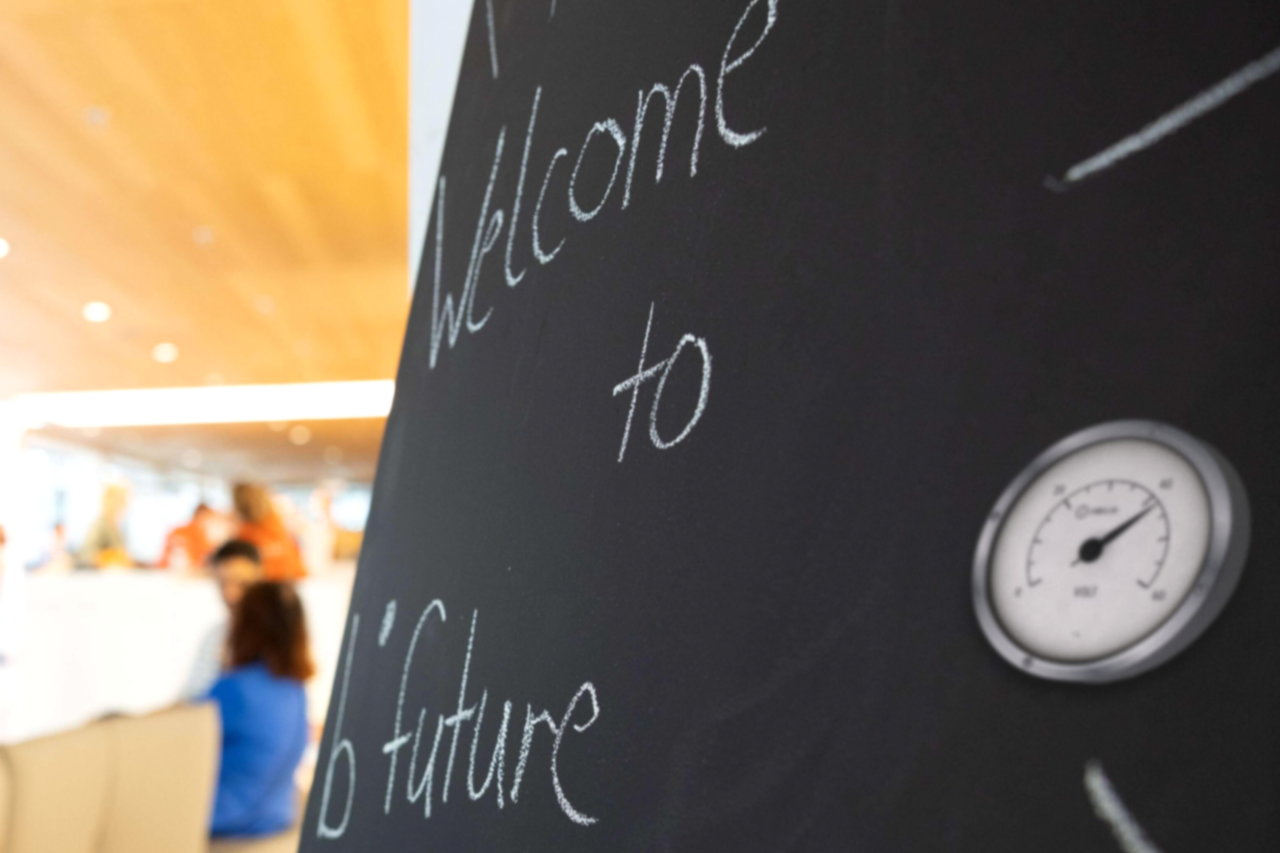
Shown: 42.5 V
